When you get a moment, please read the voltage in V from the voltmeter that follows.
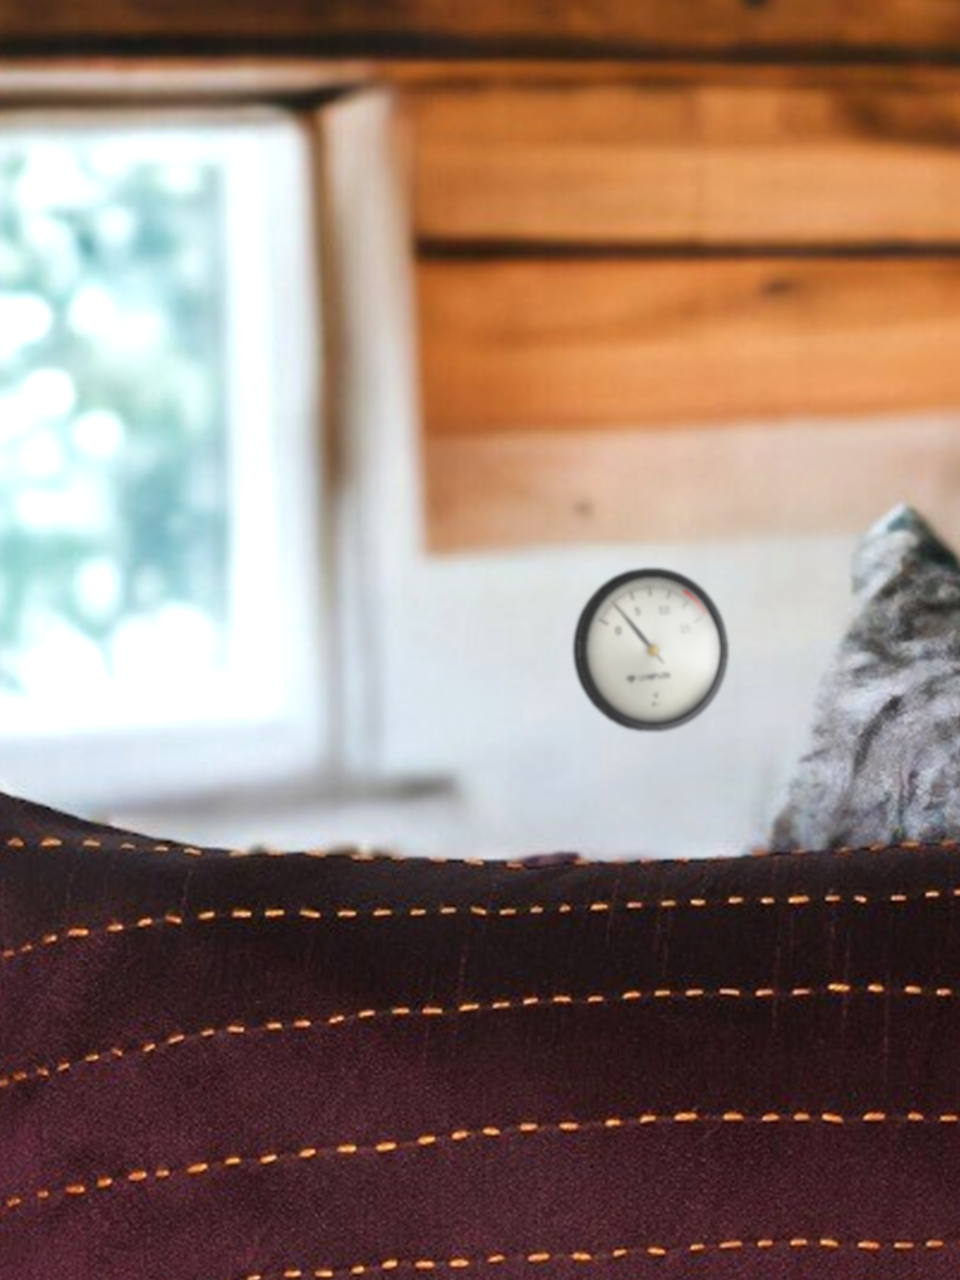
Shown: 2.5 V
